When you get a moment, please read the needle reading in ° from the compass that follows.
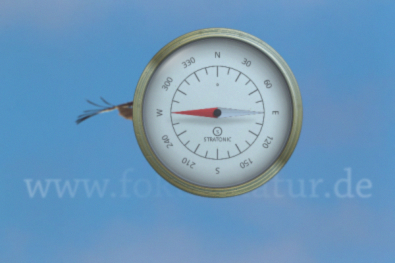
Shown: 270 °
